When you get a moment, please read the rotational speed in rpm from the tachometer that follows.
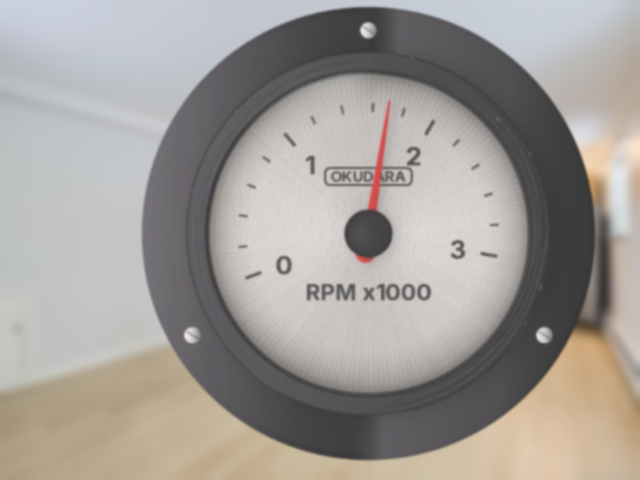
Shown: 1700 rpm
